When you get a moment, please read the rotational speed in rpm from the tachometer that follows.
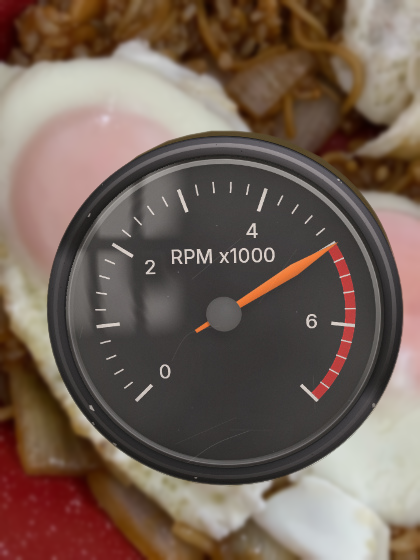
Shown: 5000 rpm
